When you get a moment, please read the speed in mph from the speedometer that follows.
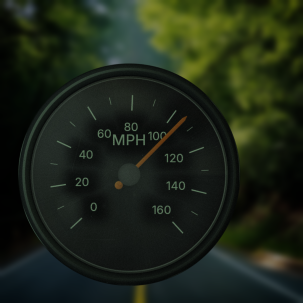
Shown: 105 mph
